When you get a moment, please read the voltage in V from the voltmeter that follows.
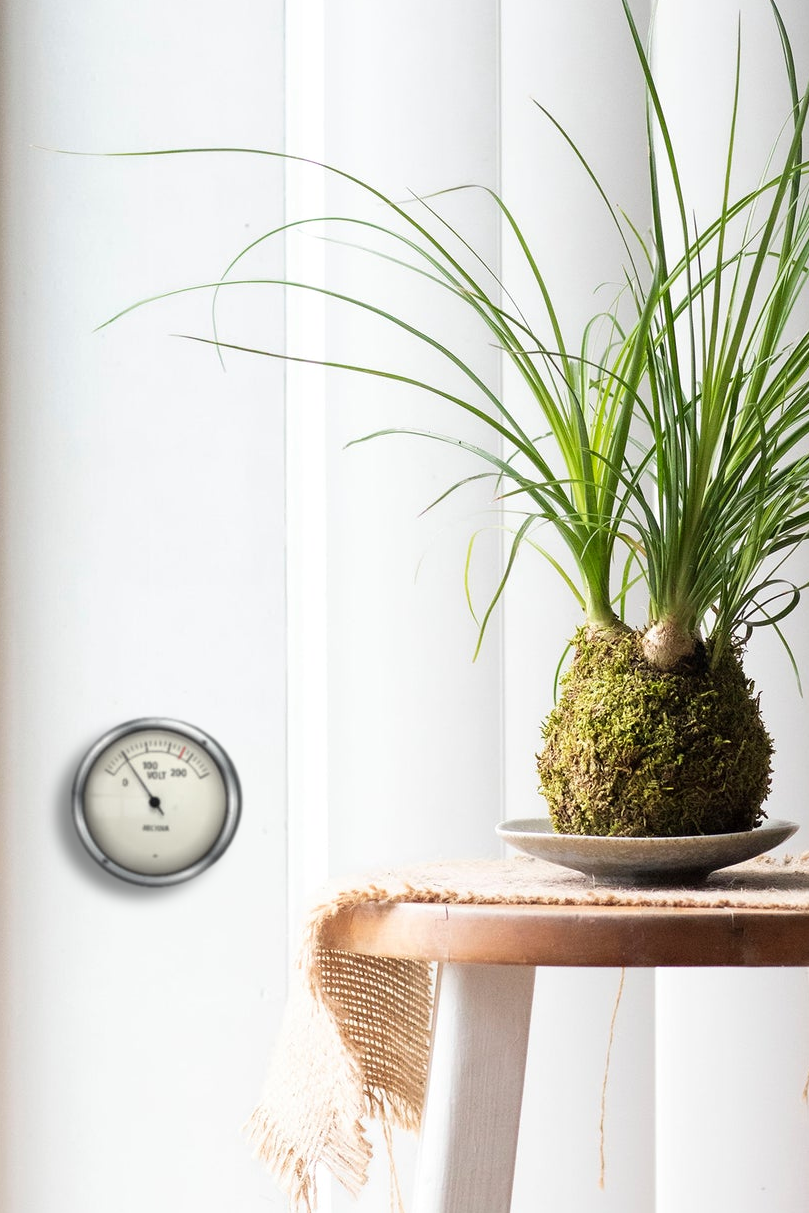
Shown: 50 V
